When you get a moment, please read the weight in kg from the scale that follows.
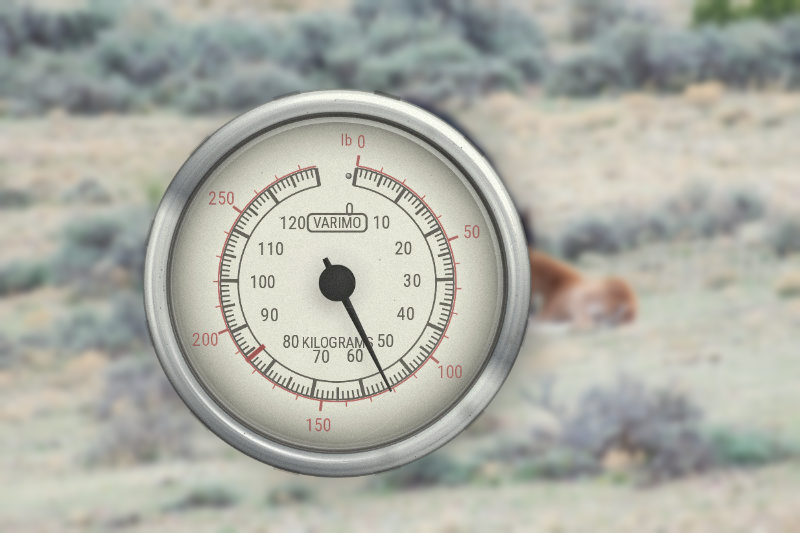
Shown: 55 kg
